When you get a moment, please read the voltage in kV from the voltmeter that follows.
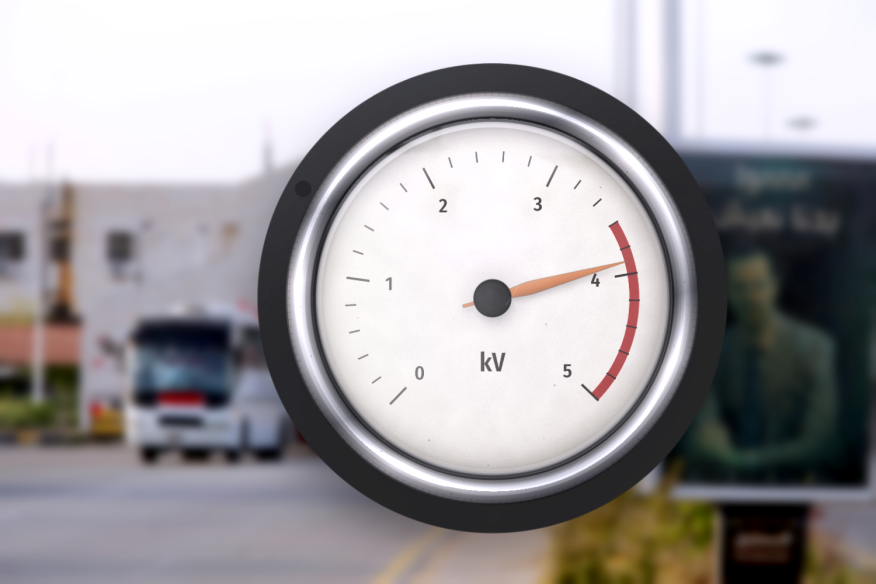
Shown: 3.9 kV
